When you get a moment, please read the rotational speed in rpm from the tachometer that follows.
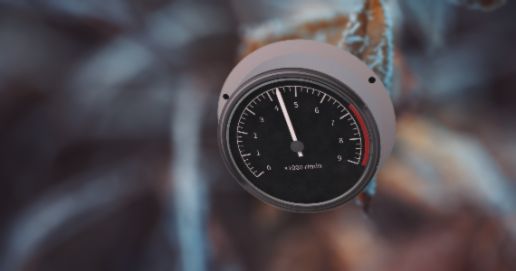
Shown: 4400 rpm
